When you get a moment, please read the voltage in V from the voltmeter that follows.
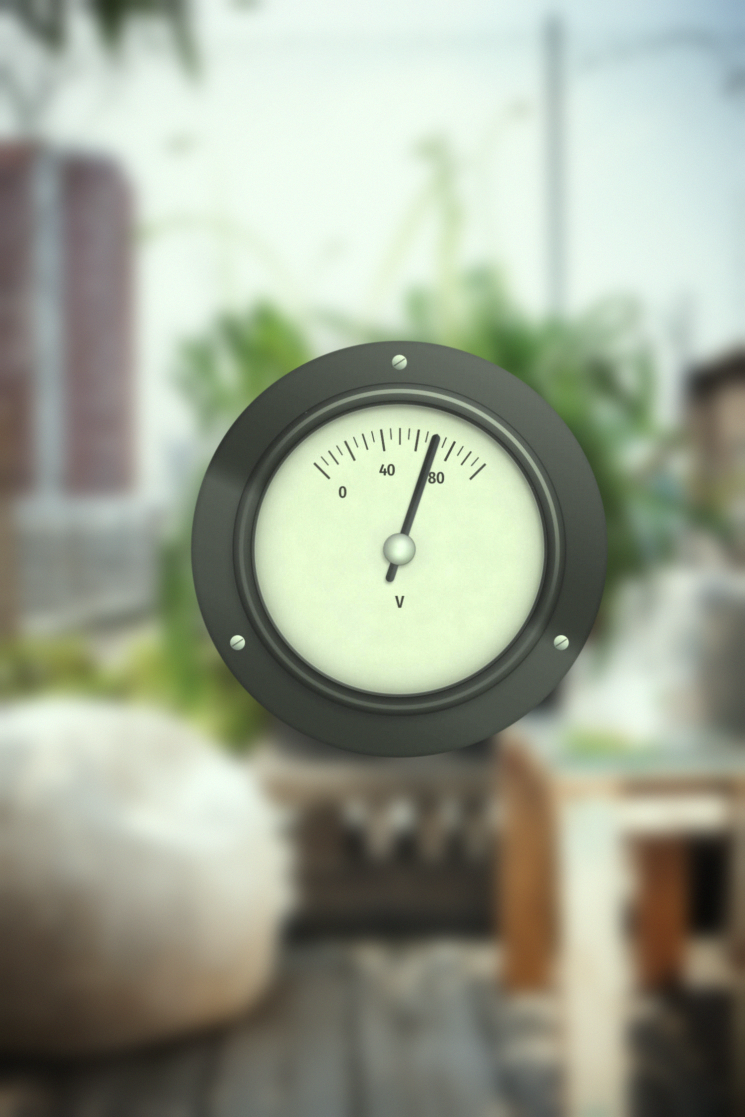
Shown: 70 V
